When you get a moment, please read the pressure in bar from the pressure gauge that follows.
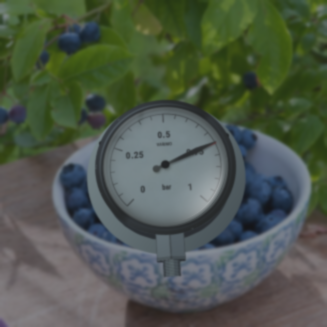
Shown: 0.75 bar
